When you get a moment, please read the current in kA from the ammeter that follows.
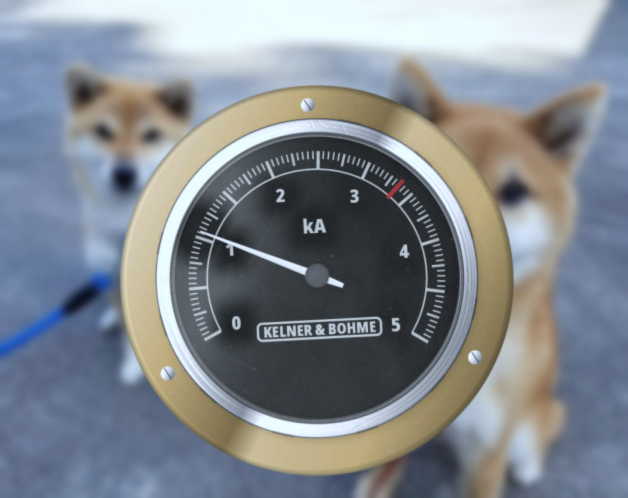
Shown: 1.05 kA
